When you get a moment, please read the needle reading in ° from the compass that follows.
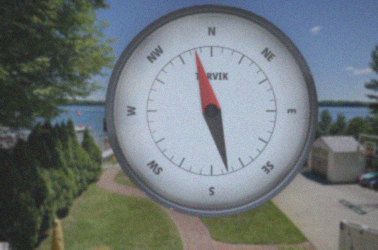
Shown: 345 °
